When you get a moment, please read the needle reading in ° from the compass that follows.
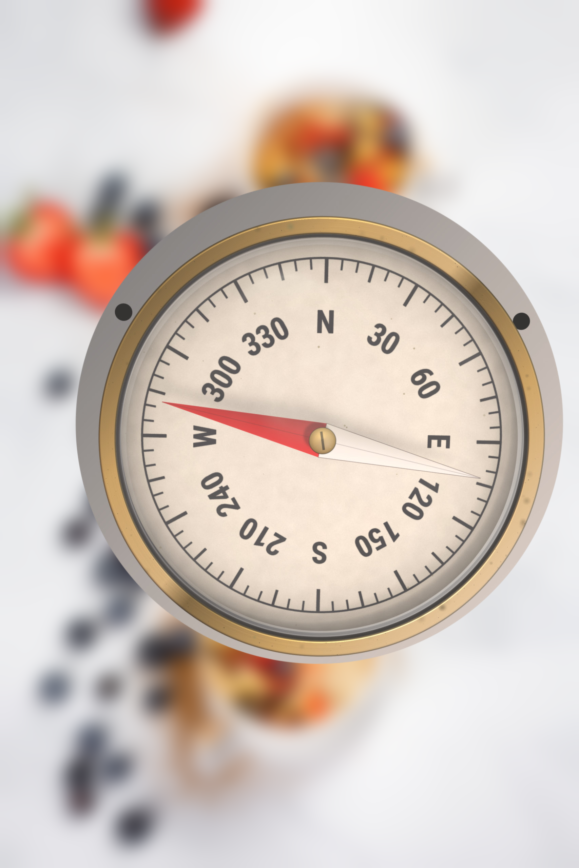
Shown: 282.5 °
